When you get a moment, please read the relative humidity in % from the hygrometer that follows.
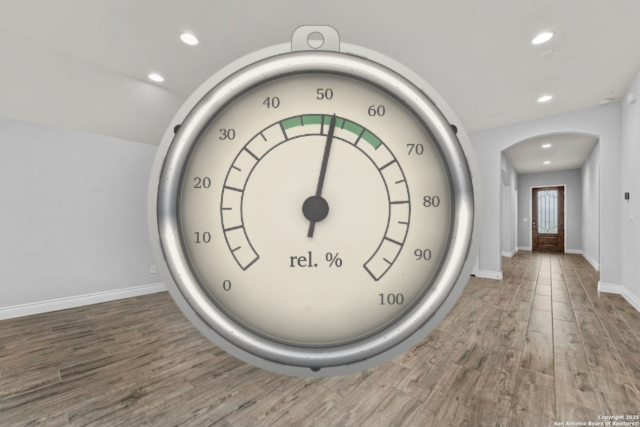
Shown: 52.5 %
